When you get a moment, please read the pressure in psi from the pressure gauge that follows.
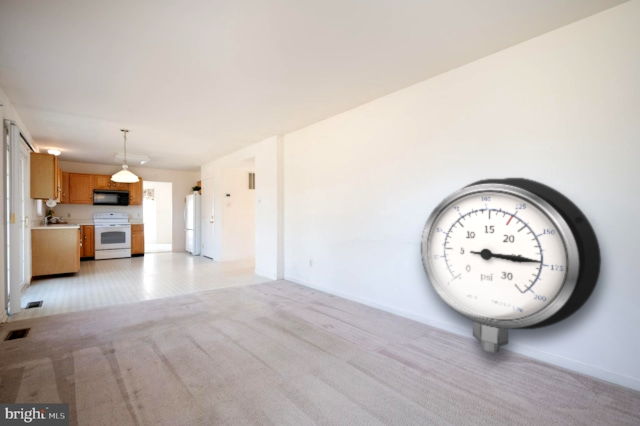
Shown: 25 psi
